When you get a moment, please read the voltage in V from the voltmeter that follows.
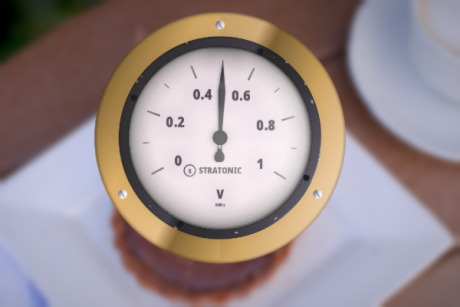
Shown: 0.5 V
